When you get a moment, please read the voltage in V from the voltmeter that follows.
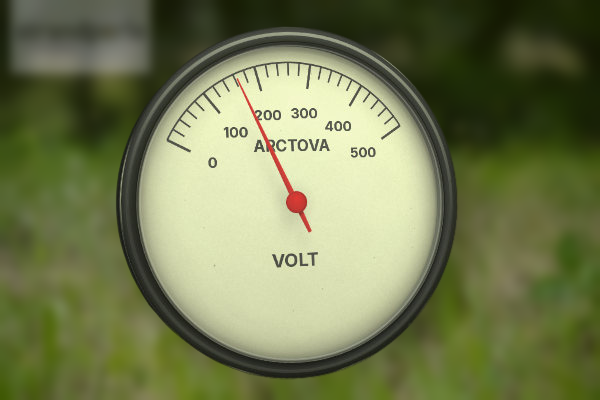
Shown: 160 V
